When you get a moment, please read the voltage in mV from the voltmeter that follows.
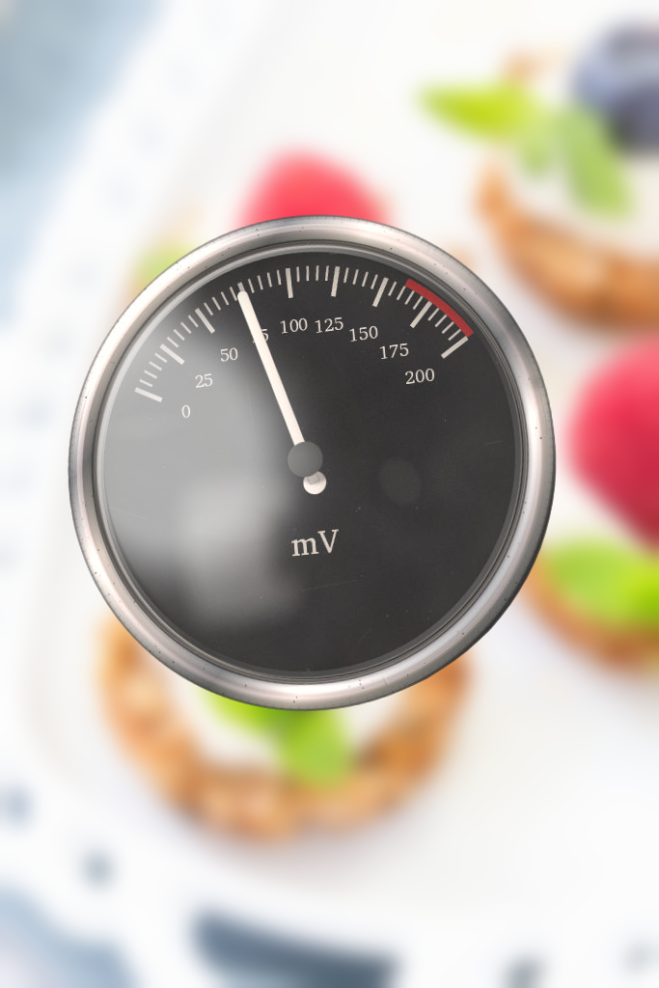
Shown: 75 mV
